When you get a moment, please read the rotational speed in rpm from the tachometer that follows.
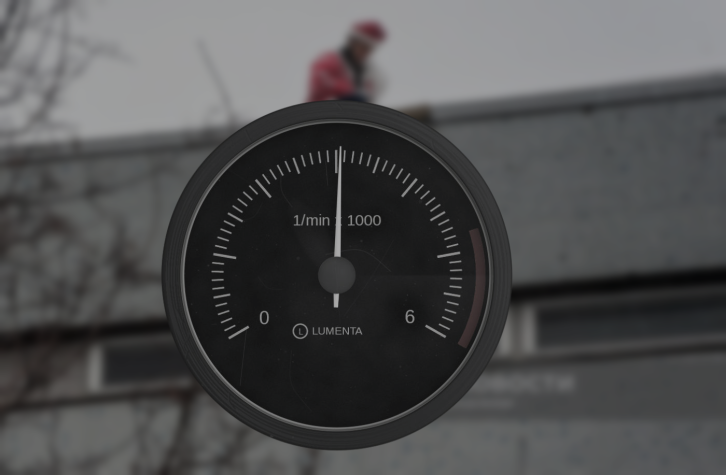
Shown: 3050 rpm
